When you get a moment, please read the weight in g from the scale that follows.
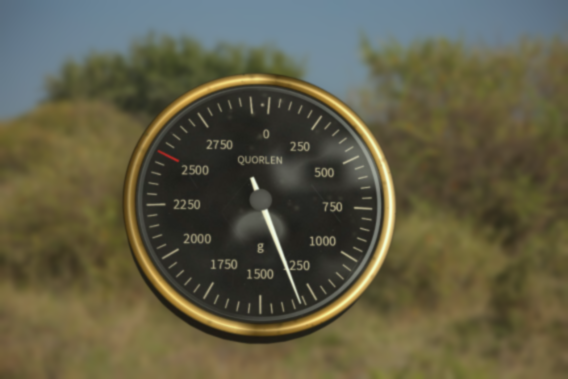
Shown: 1325 g
